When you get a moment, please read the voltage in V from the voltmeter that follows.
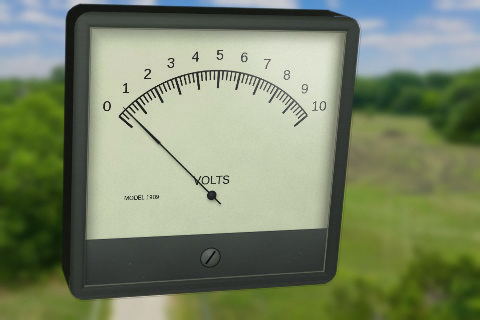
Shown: 0.4 V
